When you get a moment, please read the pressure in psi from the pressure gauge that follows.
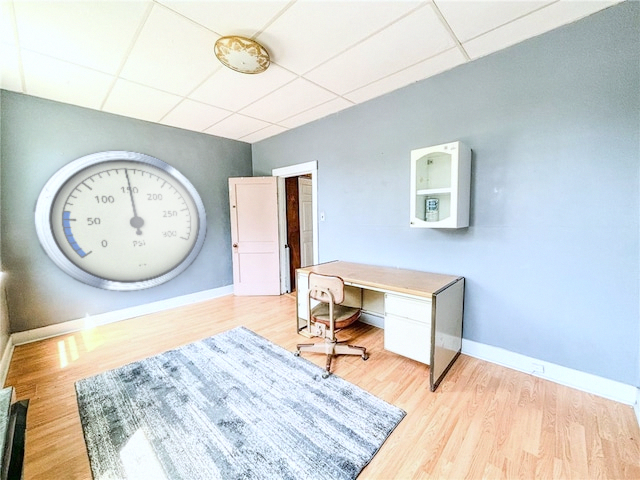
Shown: 150 psi
